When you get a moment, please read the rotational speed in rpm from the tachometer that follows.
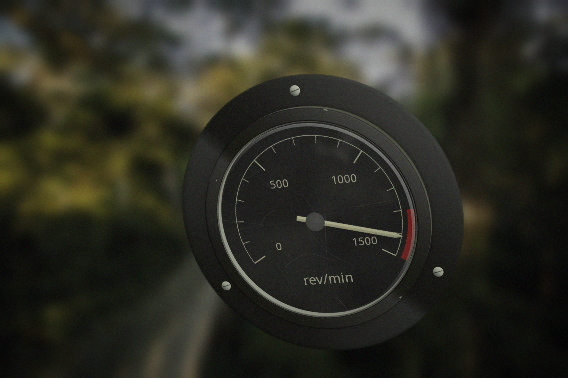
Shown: 1400 rpm
